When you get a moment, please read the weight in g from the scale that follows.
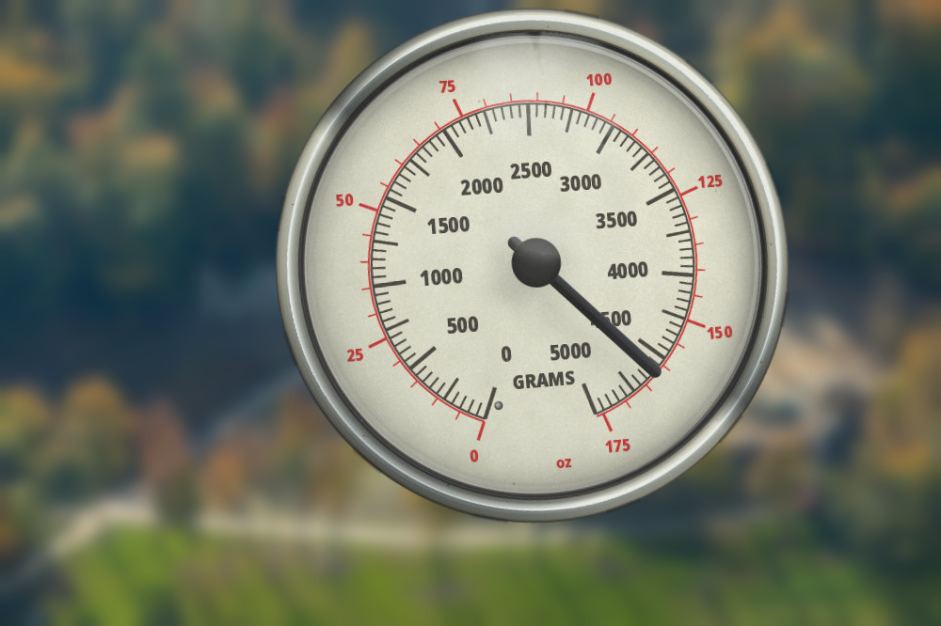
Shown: 4600 g
